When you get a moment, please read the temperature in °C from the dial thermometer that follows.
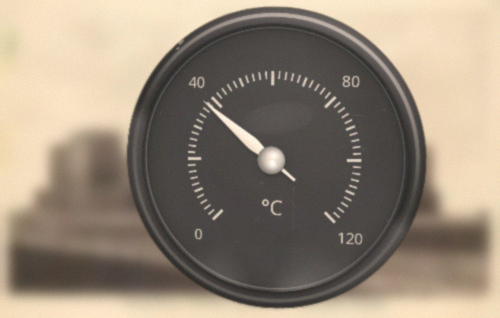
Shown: 38 °C
